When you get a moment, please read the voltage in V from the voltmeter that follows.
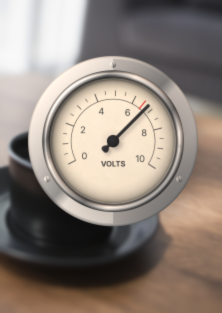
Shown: 6.75 V
